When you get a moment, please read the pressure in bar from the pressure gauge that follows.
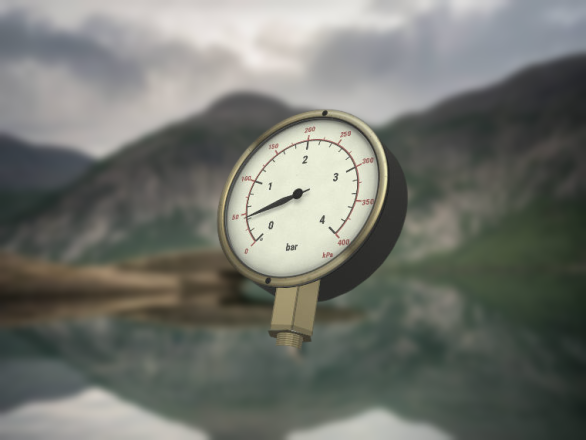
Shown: 0.4 bar
